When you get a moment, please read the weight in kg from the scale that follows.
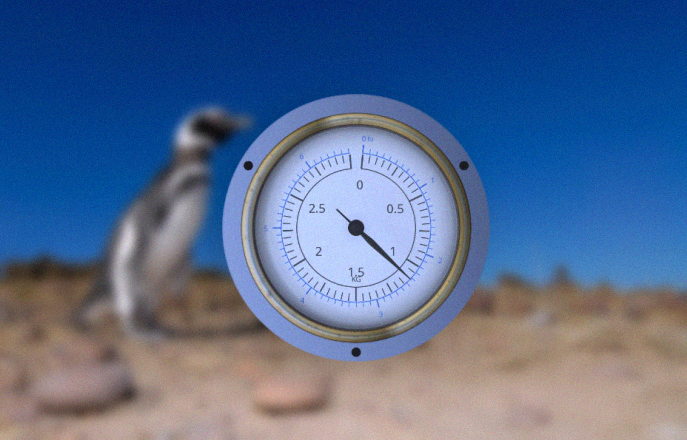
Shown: 1.1 kg
